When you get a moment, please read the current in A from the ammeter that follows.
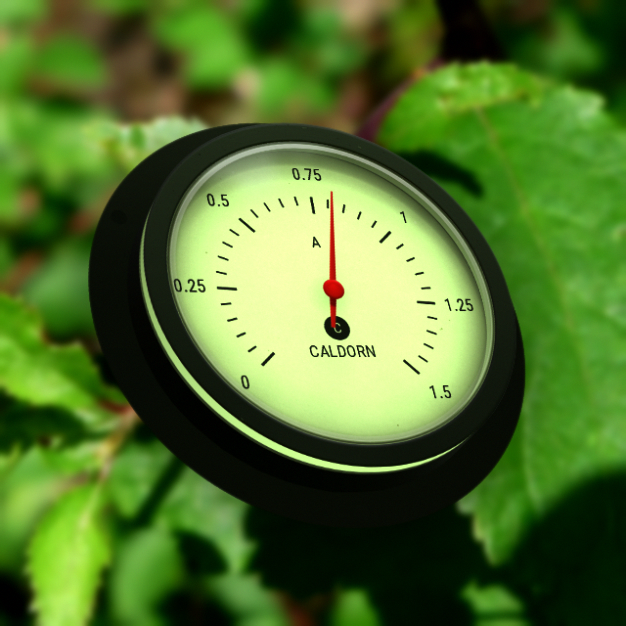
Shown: 0.8 A
